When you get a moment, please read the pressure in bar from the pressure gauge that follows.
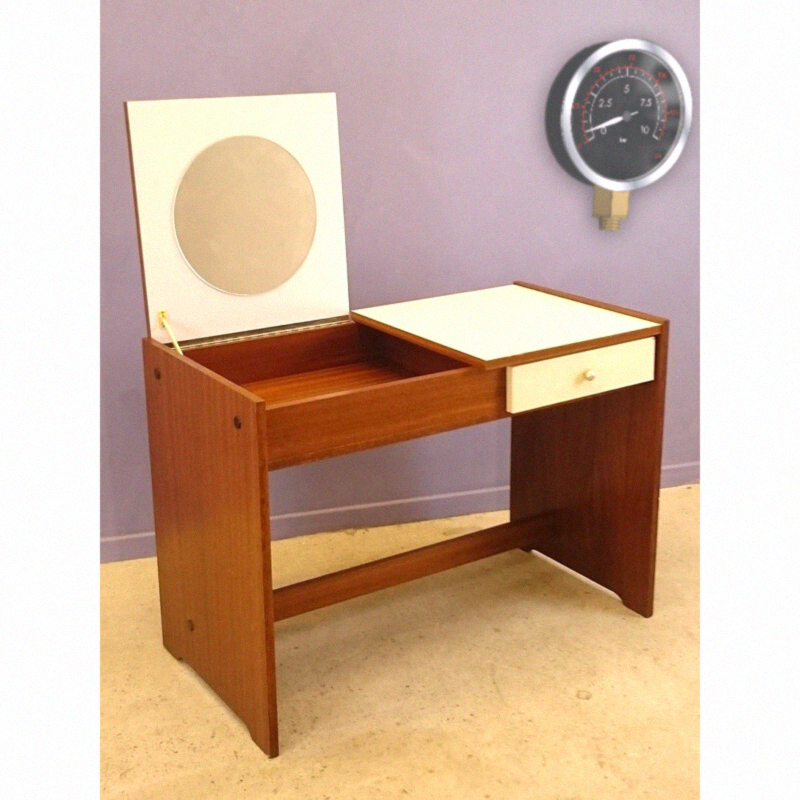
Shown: 0.5 bar
